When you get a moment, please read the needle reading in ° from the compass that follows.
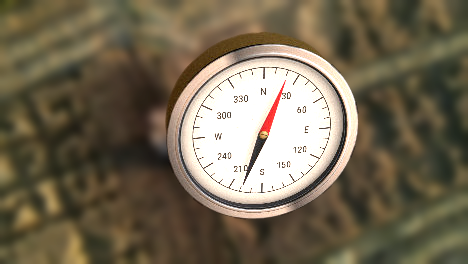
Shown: 20 °
